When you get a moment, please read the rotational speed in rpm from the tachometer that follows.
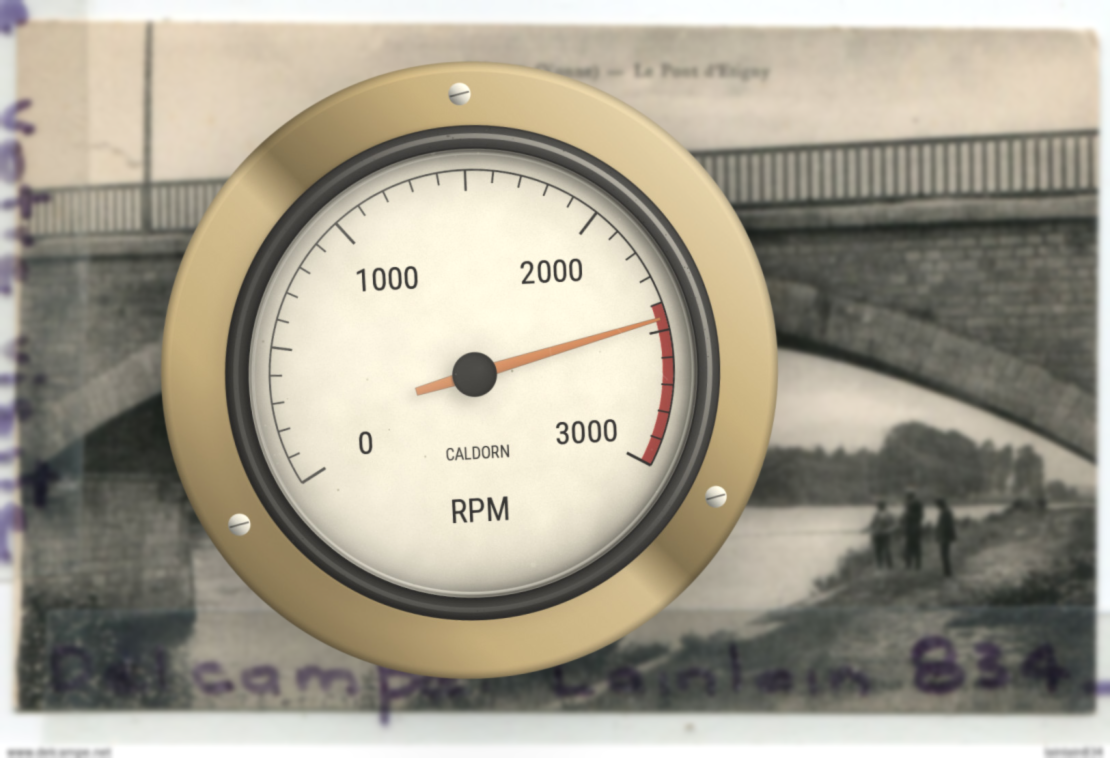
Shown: 2450 rpm
